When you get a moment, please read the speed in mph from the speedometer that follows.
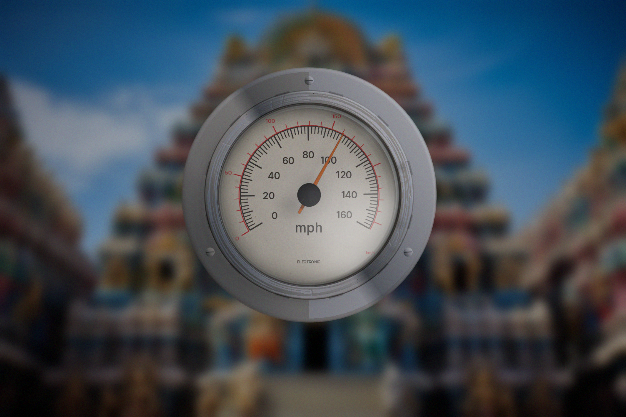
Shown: 100 mph
